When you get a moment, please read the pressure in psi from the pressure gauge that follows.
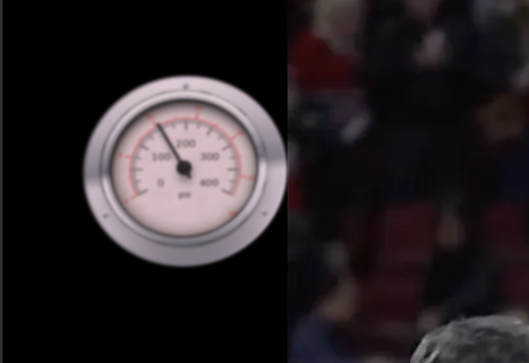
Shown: 150 psi
